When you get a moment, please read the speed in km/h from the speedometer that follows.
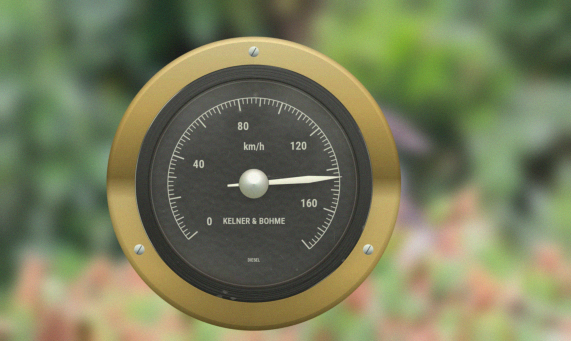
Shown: 144 km/h
